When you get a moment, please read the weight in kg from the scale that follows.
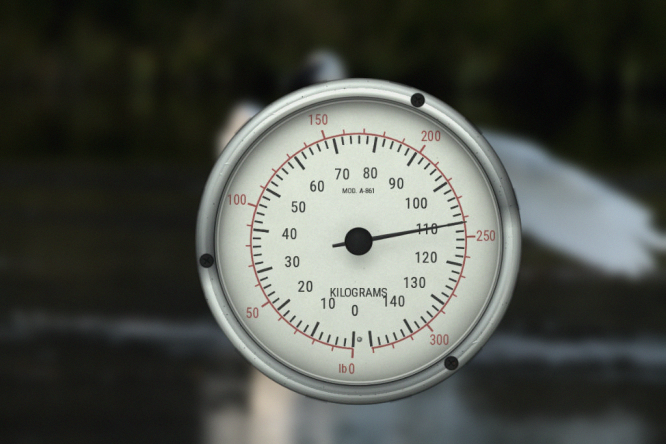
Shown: 110 kg
